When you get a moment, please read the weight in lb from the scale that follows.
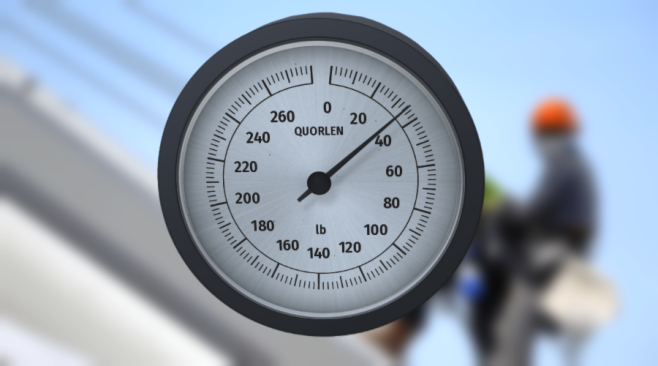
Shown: 34 lb
